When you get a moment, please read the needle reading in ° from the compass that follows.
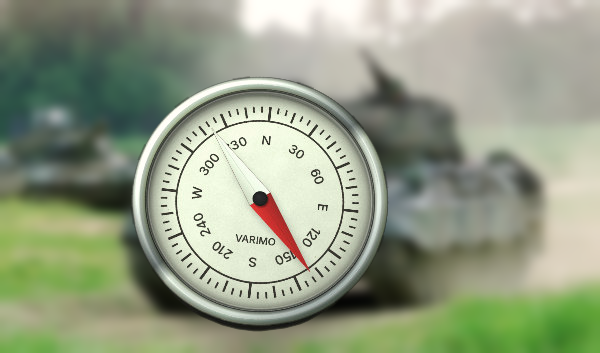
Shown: 140 °
